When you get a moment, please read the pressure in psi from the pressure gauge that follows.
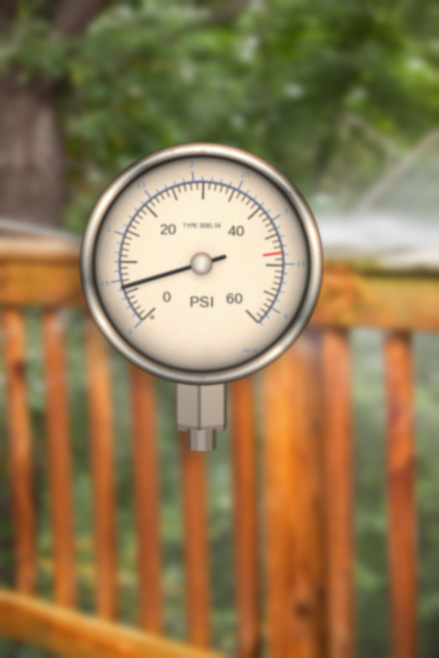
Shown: 6 psi
